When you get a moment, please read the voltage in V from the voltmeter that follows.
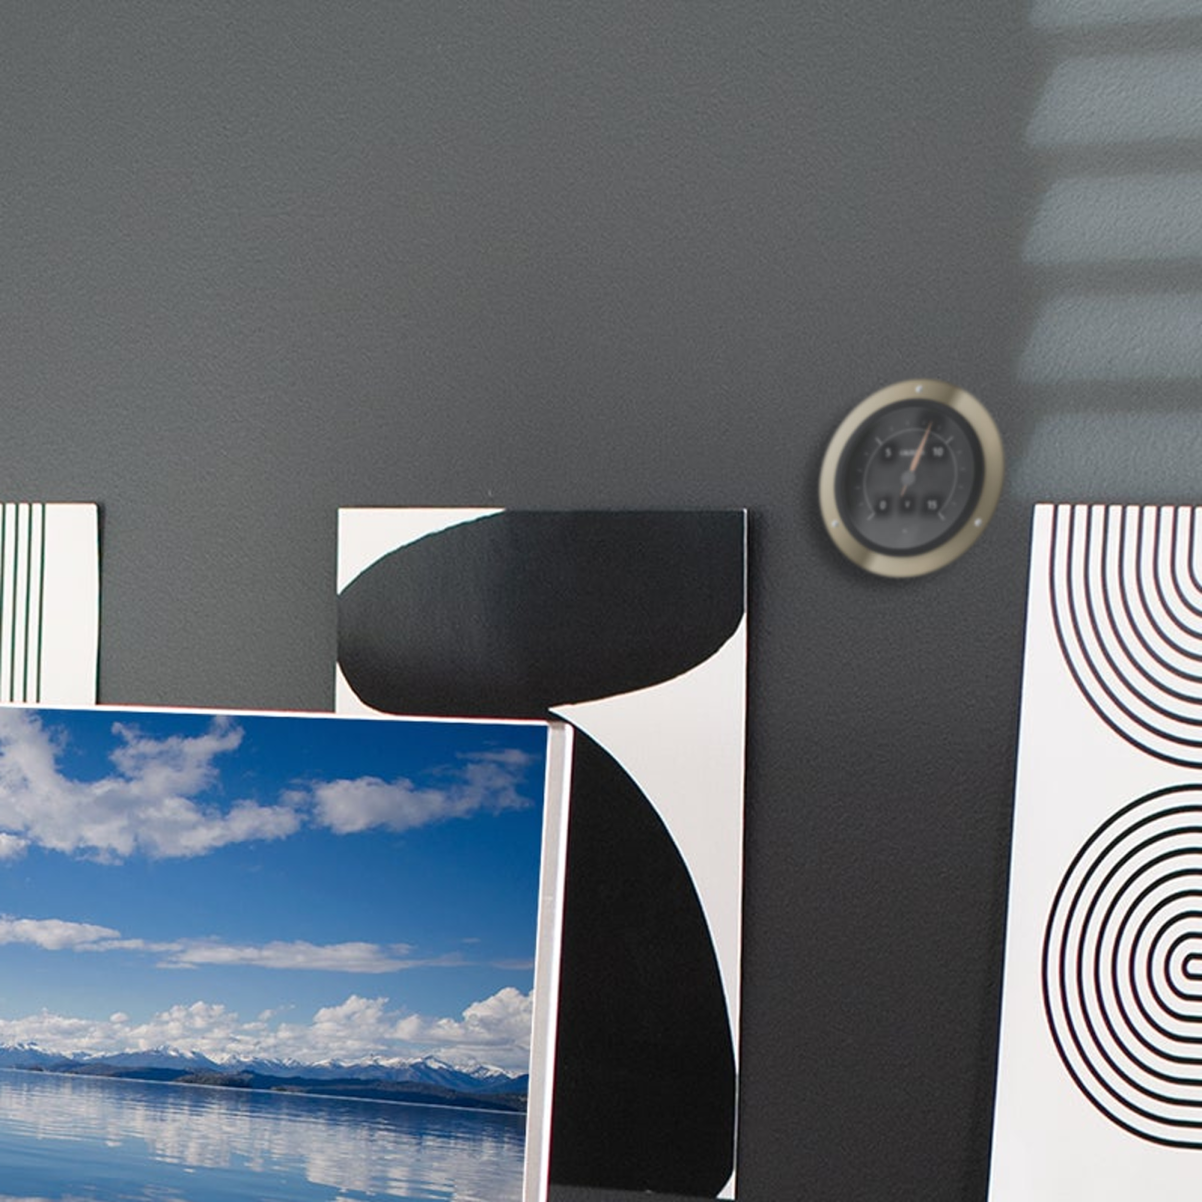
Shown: 8.5 V
